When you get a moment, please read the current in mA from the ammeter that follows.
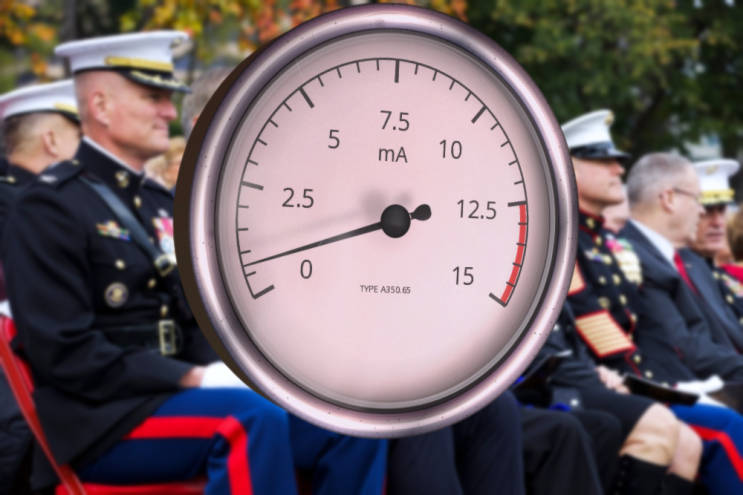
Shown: 0.75 mA
